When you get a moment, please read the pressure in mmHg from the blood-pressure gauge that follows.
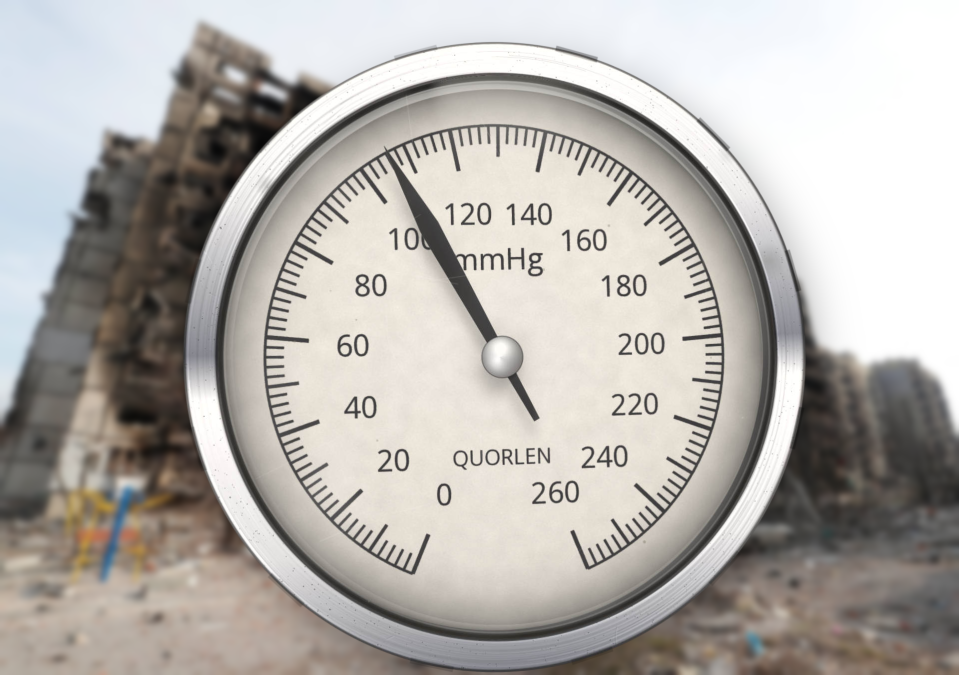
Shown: 106 mmHg
